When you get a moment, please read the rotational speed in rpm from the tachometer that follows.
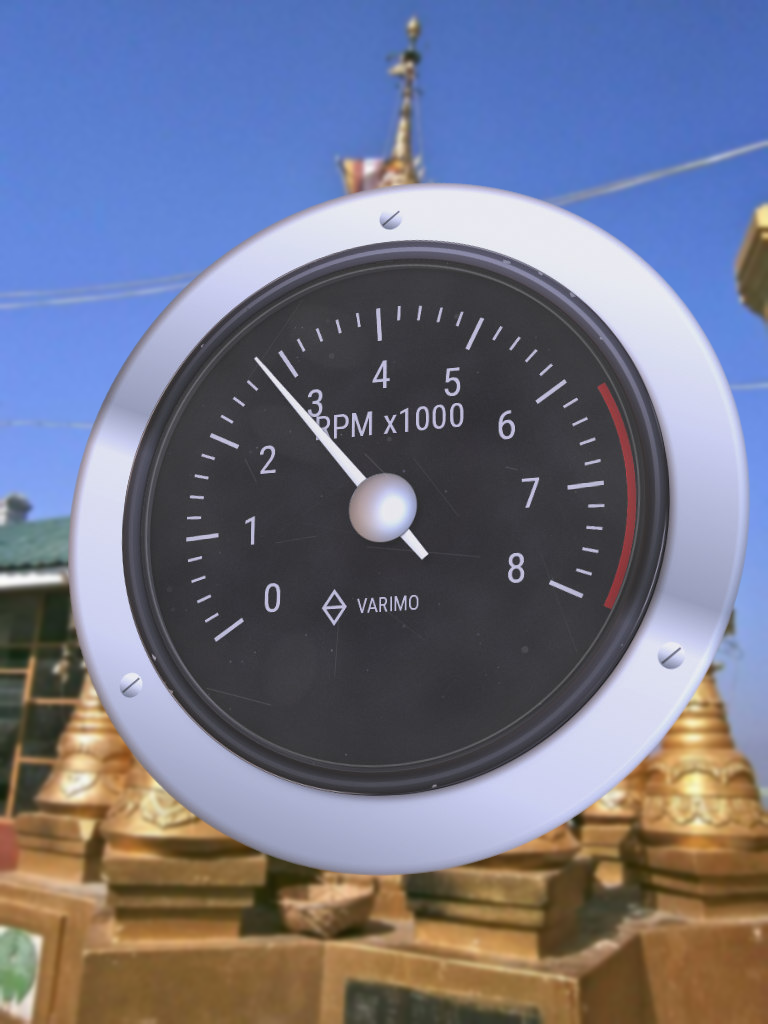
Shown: 2800 rpm
